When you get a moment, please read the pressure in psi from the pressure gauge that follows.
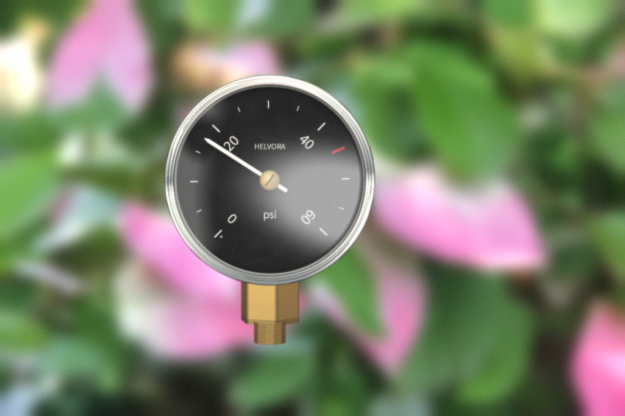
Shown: 17.5 psi
